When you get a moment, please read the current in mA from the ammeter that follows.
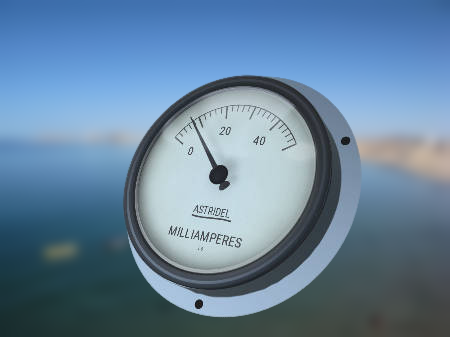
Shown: 8 mA
